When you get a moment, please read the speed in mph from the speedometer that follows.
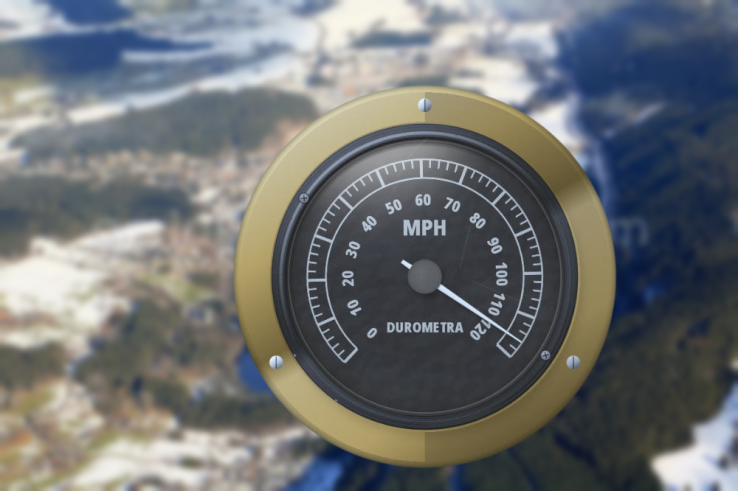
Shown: 116 mph
